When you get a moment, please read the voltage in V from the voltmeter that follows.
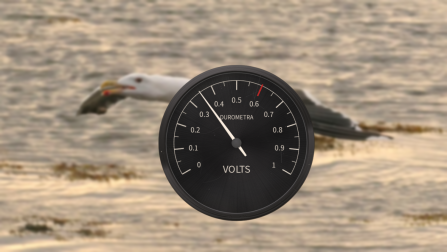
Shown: 0.35 V
